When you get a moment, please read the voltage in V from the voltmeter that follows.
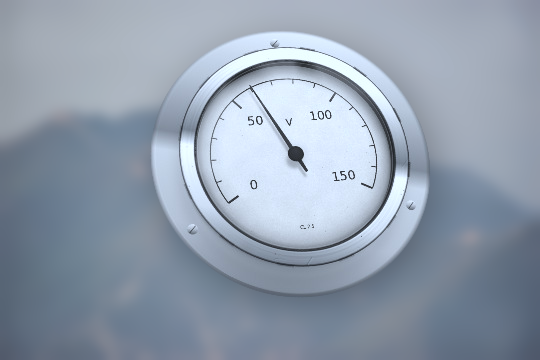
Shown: 60 V
